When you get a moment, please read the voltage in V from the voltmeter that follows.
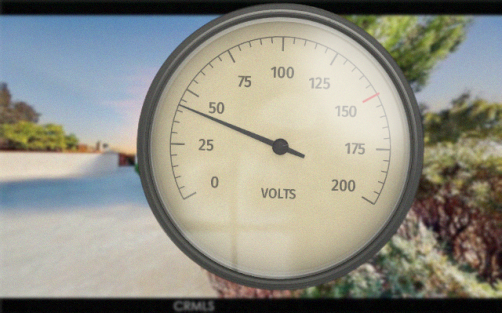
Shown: 42.5 V
